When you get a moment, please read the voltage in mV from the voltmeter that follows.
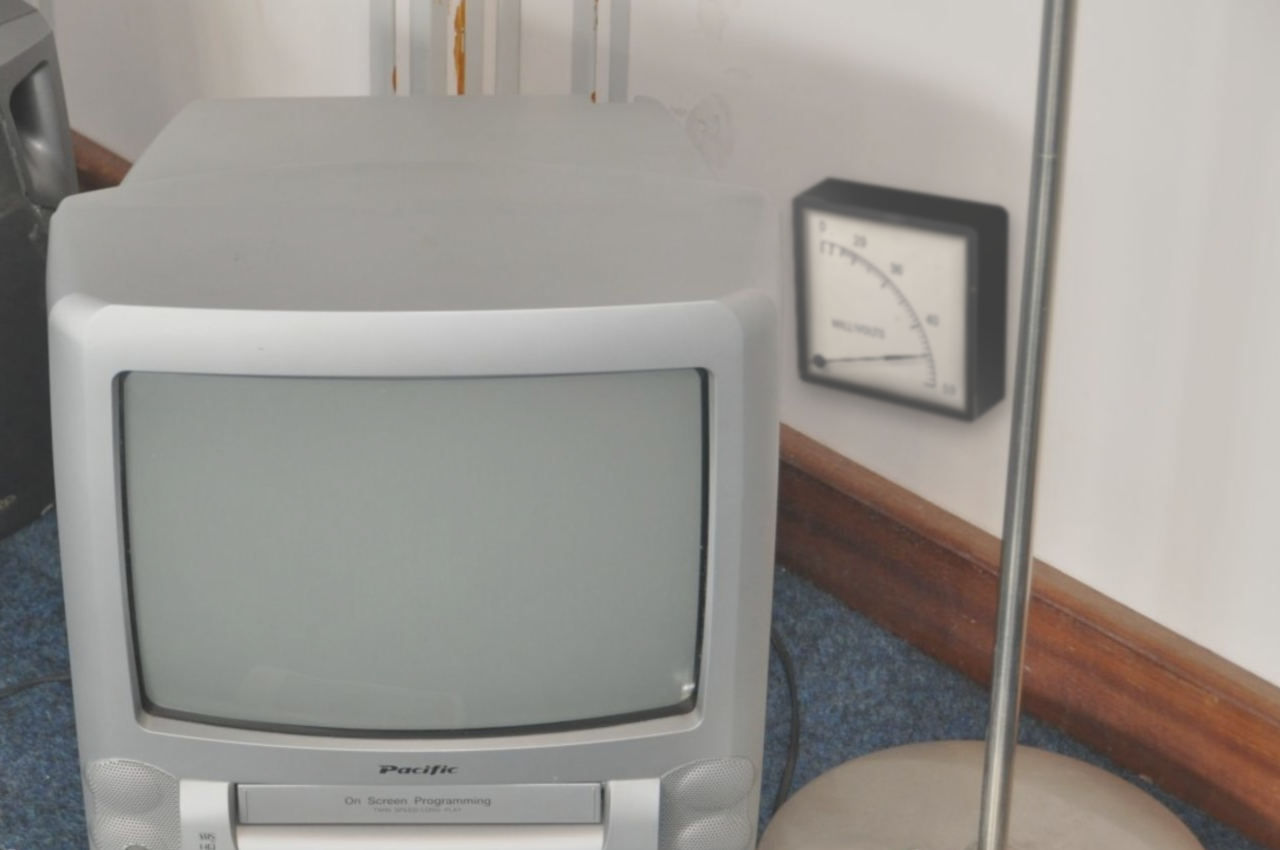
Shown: 45 mV
